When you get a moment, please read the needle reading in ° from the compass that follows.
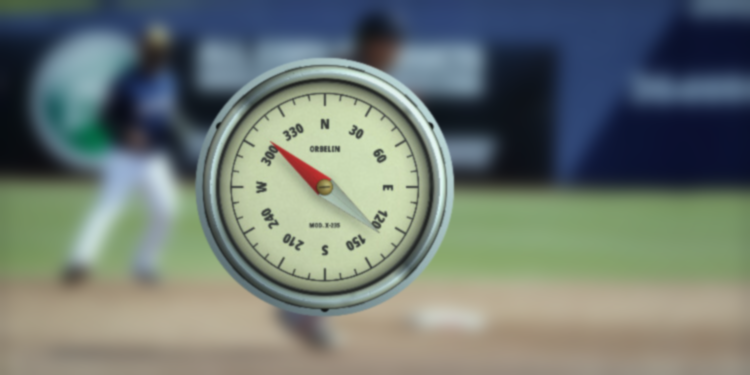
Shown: 310 °
